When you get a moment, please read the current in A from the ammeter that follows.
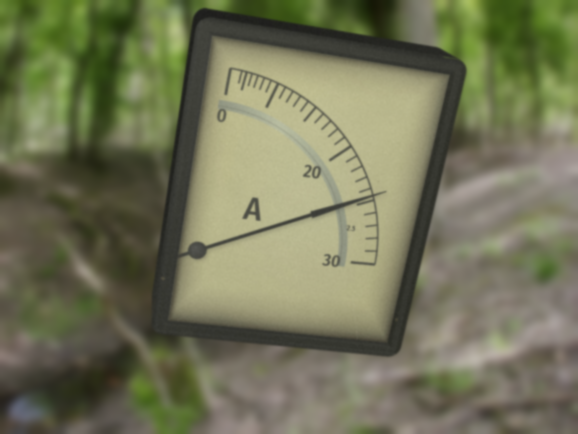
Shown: 24.5 A
